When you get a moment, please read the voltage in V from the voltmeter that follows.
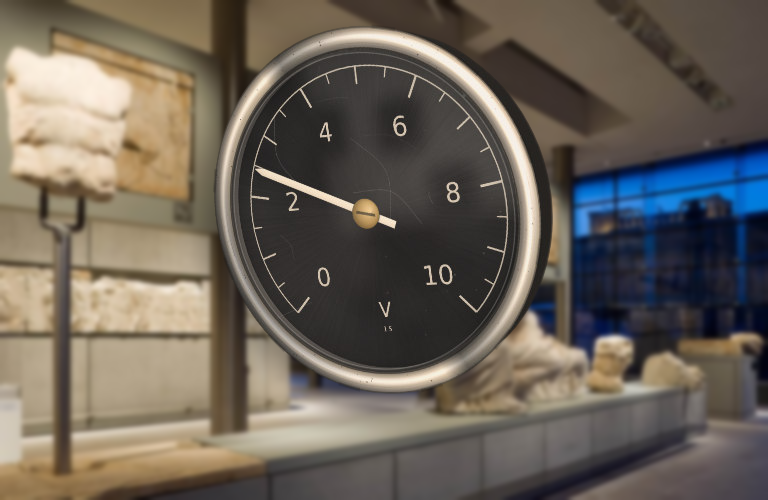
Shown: 2.5 V
